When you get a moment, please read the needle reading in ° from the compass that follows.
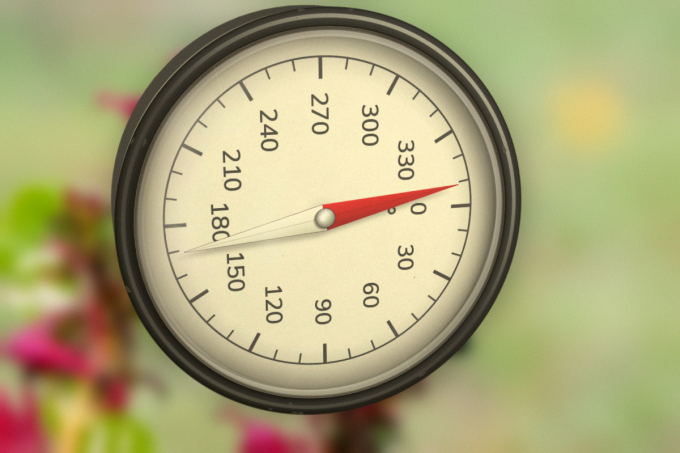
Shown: 350 °
